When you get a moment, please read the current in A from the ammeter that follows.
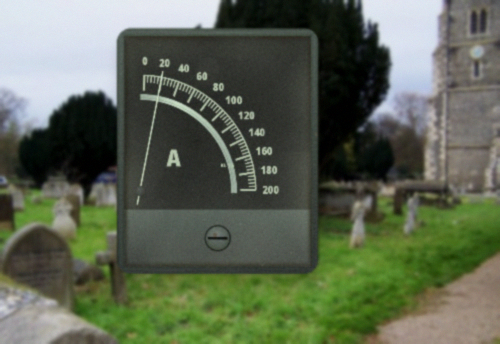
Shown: 20 A
